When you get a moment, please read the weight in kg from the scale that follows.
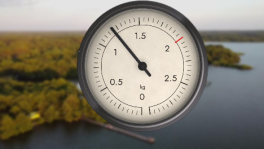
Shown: 1.2 kg
